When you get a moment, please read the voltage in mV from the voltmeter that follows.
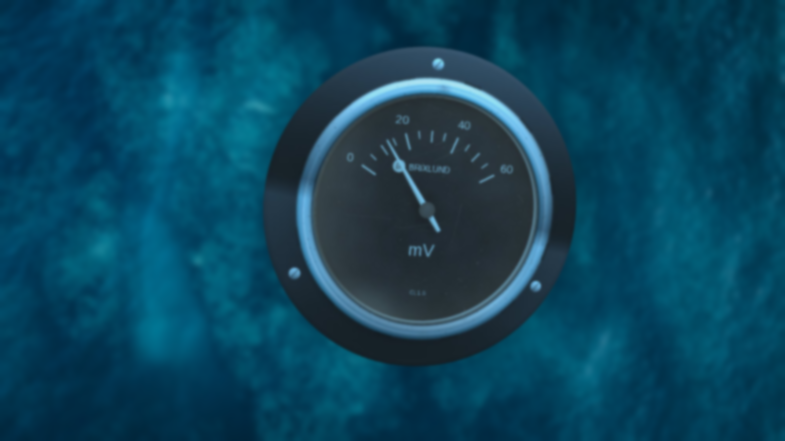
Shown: 12.5 mV
